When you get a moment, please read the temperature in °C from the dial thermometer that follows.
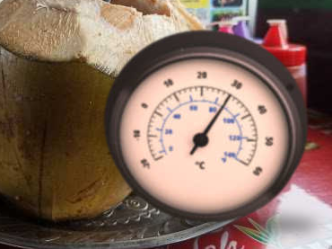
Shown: 30 °C
